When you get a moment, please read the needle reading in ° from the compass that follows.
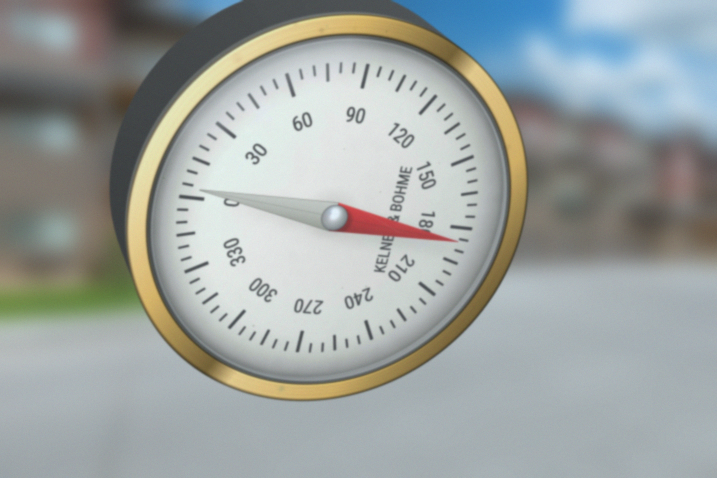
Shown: 185 °
